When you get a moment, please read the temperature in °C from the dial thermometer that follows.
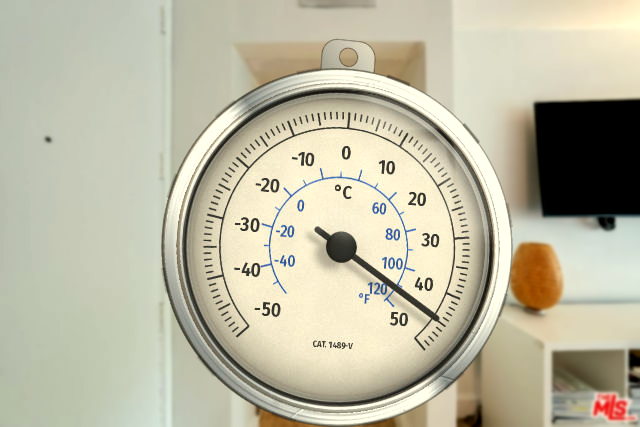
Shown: 45 °C
